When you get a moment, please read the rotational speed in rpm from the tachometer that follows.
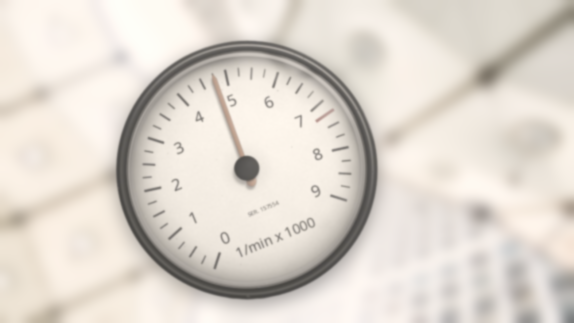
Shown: 4750 rpm
